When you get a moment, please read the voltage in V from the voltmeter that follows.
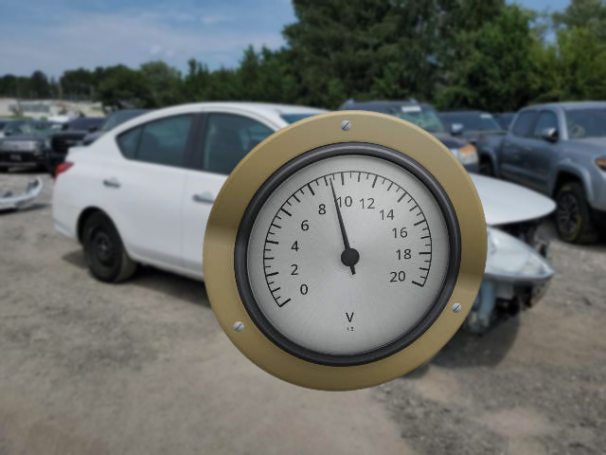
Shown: 9.25 V
